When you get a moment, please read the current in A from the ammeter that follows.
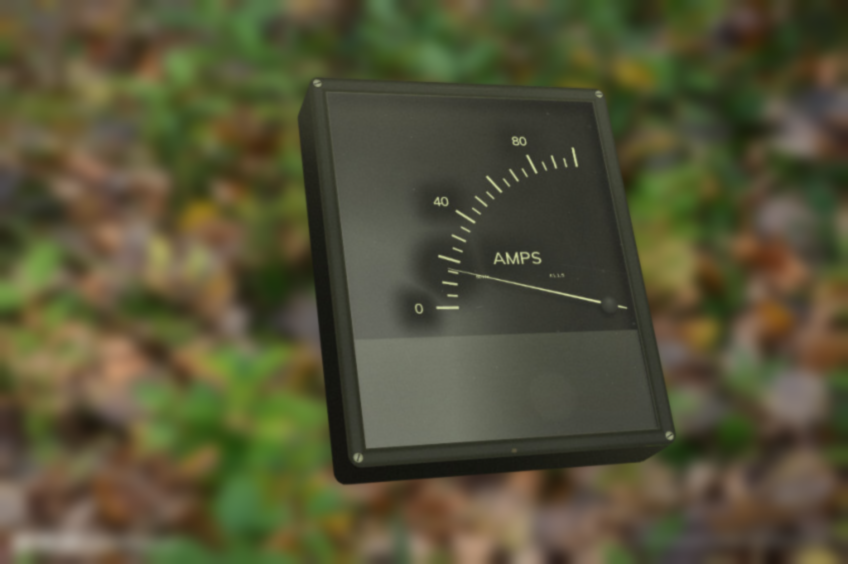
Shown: 15 A
